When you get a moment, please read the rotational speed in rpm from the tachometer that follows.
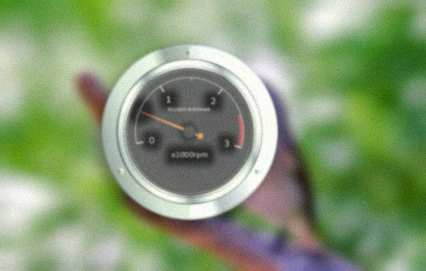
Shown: 500 rpm
